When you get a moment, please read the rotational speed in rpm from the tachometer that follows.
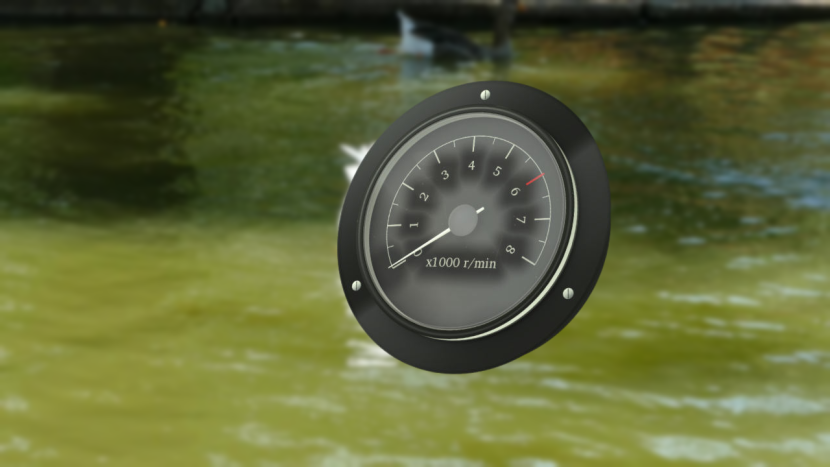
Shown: 0 rpm
